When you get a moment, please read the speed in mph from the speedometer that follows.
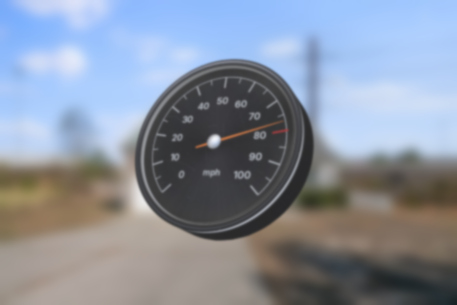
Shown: 77.5 mph
